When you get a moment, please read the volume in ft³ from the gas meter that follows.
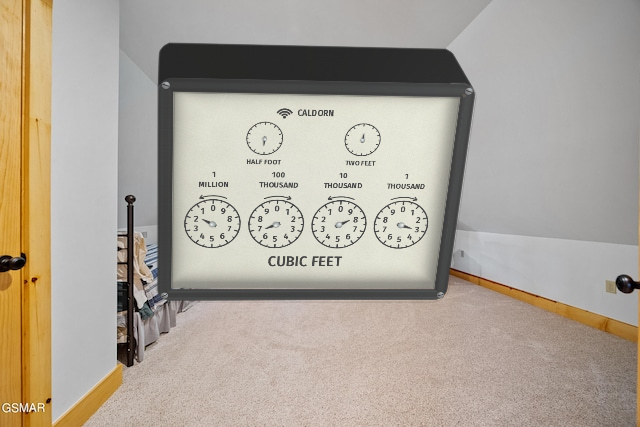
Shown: 168300 ft³
